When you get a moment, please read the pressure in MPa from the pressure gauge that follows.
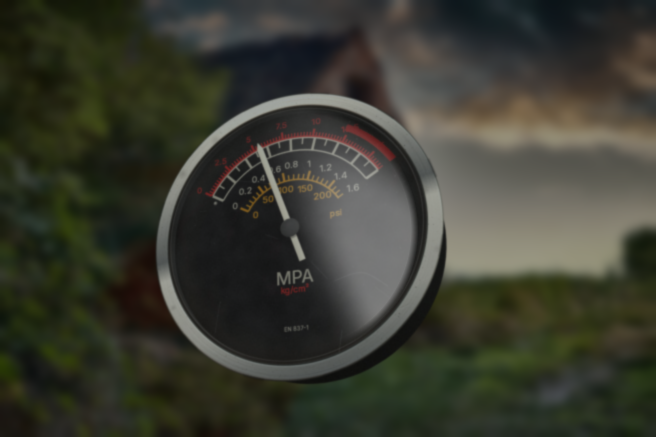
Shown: 0.55 MPa
